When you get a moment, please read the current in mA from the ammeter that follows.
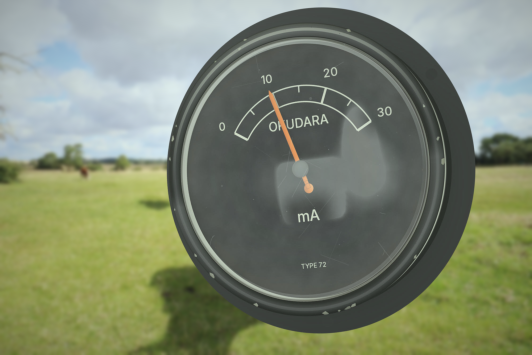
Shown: 10 mA
